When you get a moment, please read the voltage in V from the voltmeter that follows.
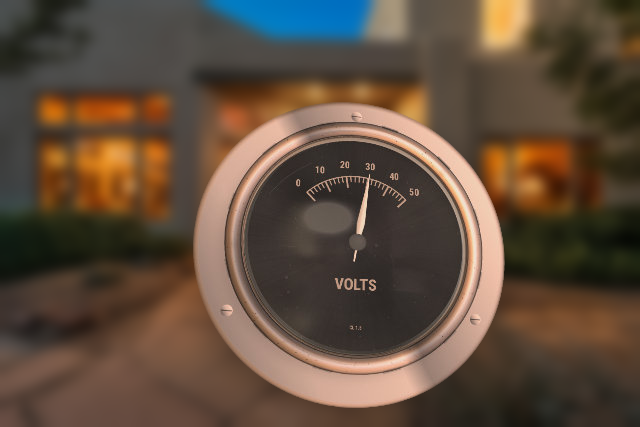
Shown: 30 V
